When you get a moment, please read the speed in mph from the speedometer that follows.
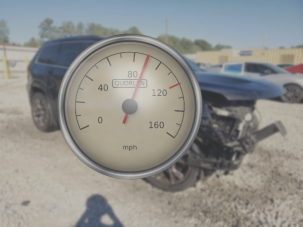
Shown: 90 mph
